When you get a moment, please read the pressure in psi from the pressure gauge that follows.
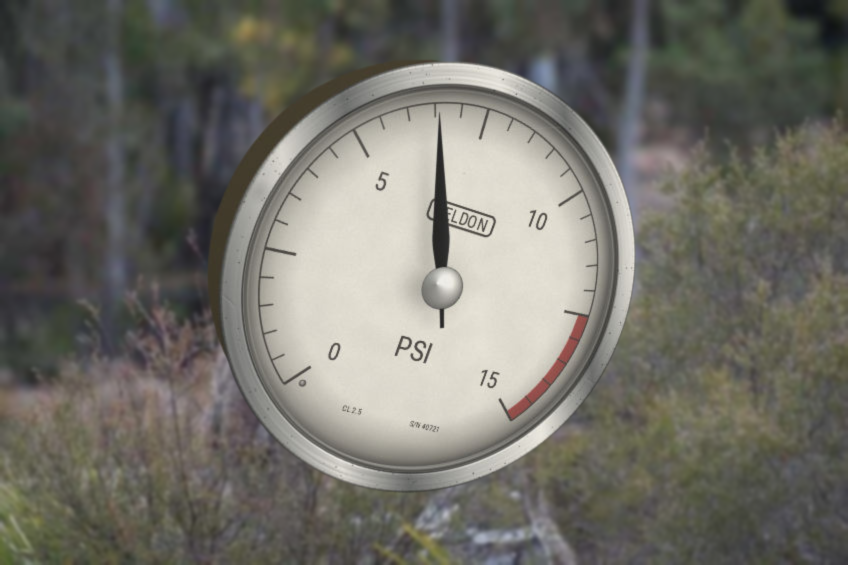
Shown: 6.5 psi
